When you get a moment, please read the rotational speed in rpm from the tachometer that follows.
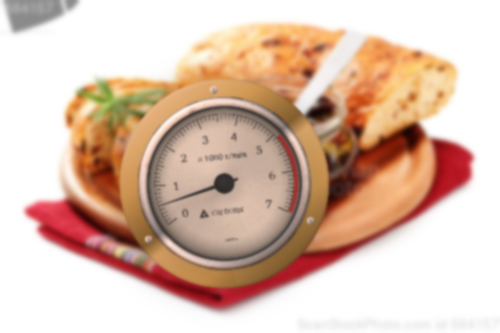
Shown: 500 rpm
